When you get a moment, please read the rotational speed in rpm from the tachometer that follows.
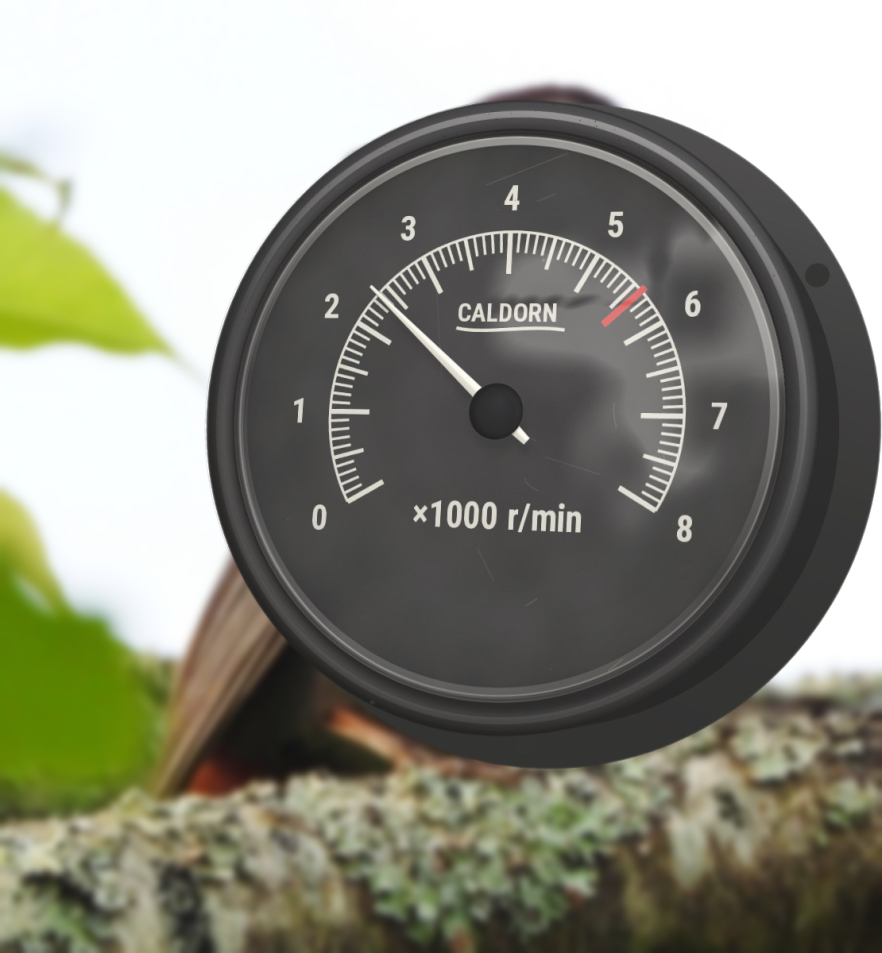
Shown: 2400 rpm
